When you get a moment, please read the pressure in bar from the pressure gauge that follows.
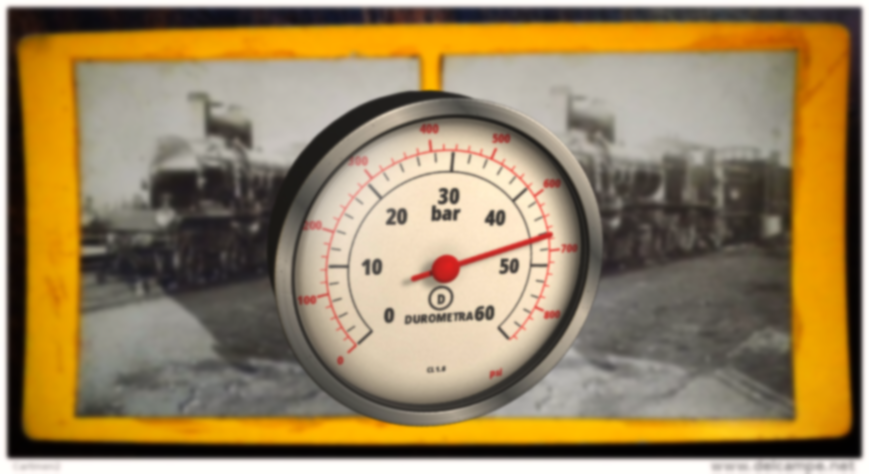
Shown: 46 bar
